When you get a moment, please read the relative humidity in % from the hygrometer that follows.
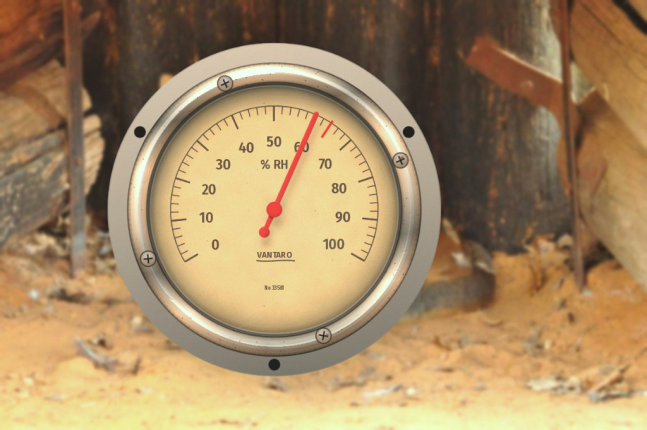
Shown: 60 %
